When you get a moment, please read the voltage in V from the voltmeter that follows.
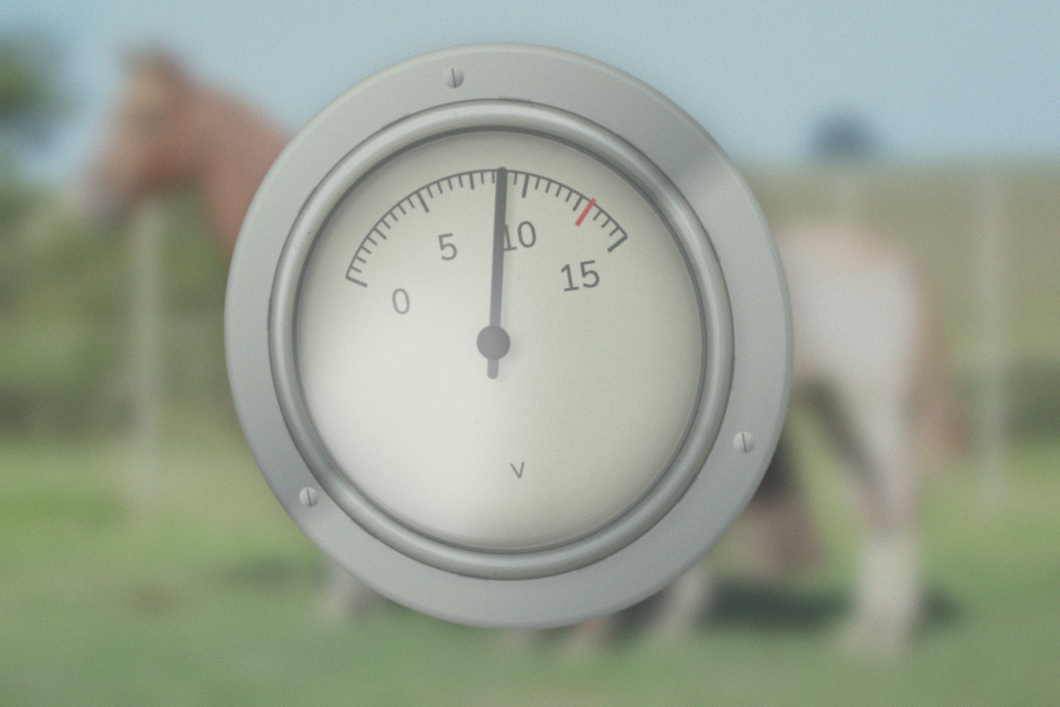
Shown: 9 V
